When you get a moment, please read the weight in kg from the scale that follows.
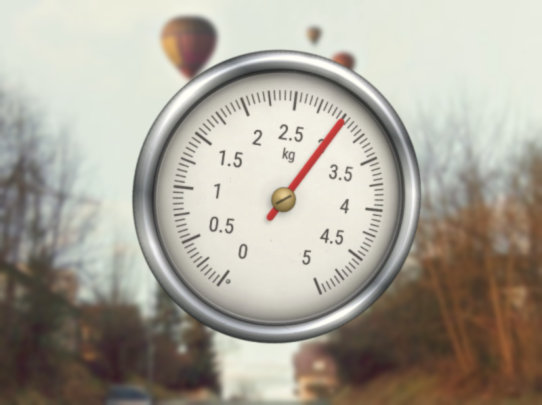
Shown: 3 kg
